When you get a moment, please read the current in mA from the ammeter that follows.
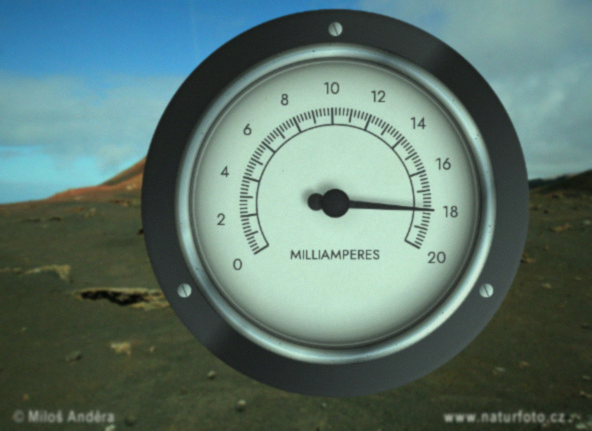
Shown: 18 mA
